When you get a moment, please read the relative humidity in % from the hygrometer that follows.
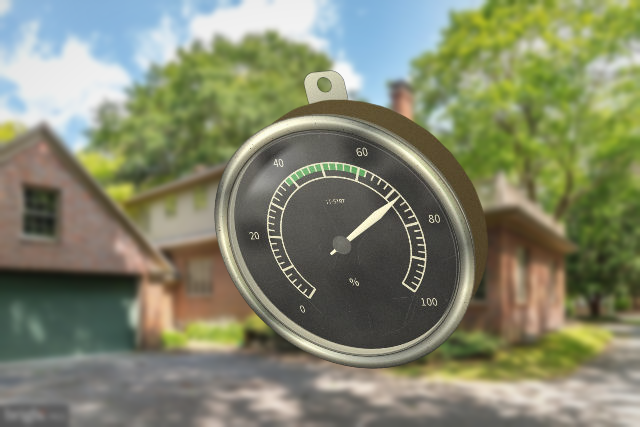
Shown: 72 %
